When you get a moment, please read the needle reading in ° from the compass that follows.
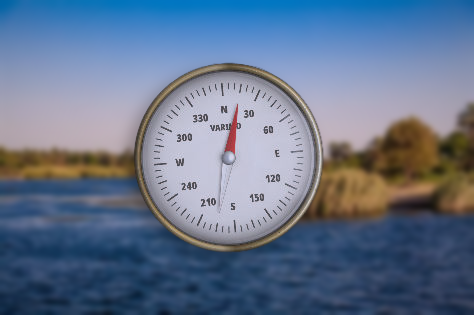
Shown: 15 °
